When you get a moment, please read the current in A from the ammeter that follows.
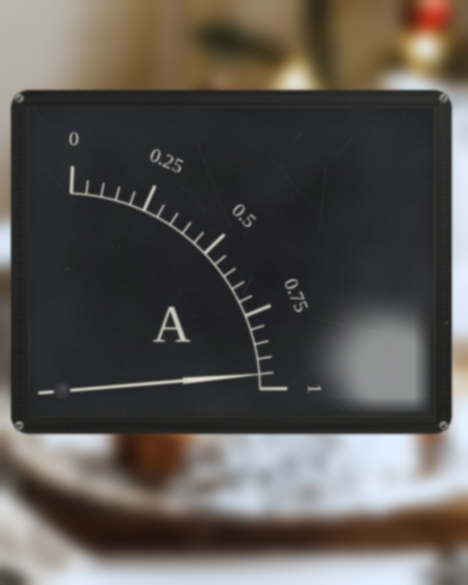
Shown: 0.95 A
